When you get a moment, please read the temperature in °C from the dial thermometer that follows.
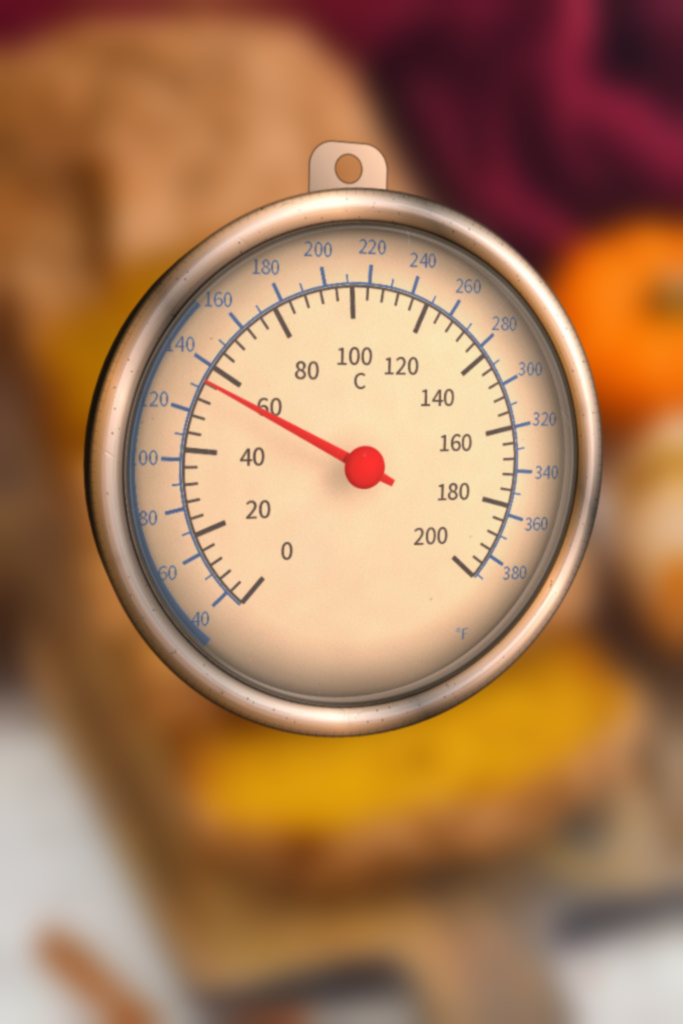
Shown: 56 °C
